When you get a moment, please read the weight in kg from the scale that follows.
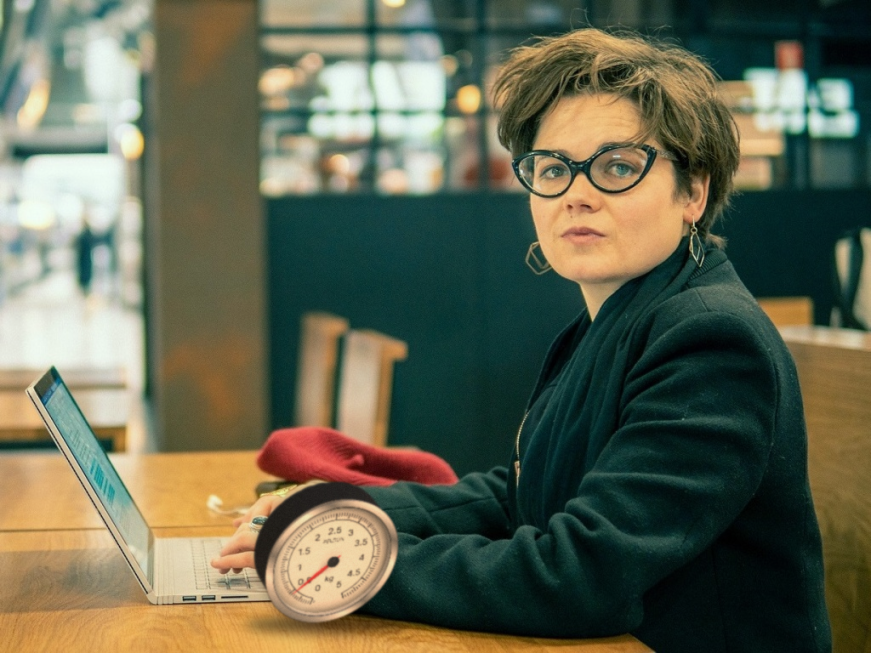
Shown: 0.5 kg
